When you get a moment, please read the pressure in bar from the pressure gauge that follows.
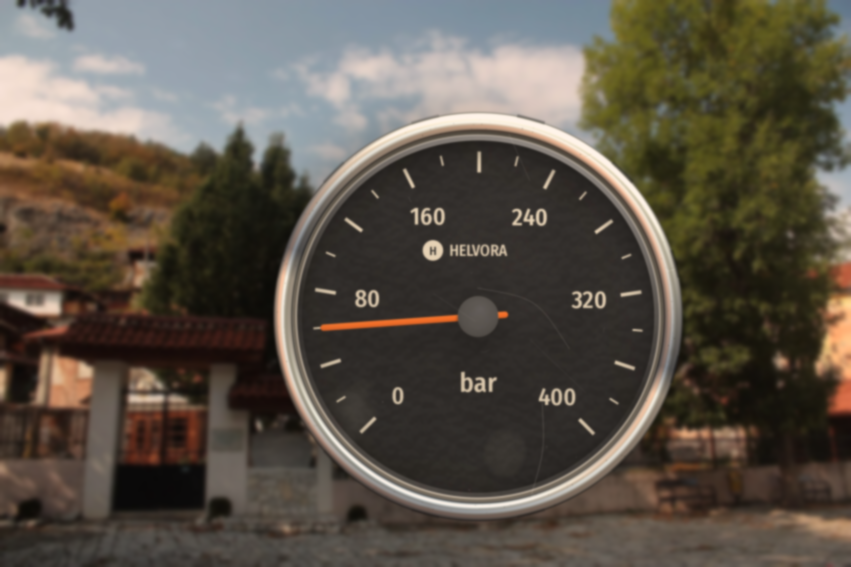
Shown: 60 bar
